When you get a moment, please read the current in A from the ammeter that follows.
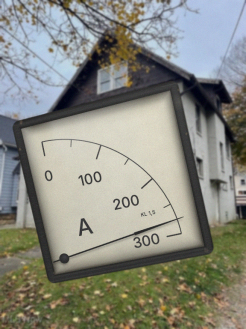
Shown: 275 A
